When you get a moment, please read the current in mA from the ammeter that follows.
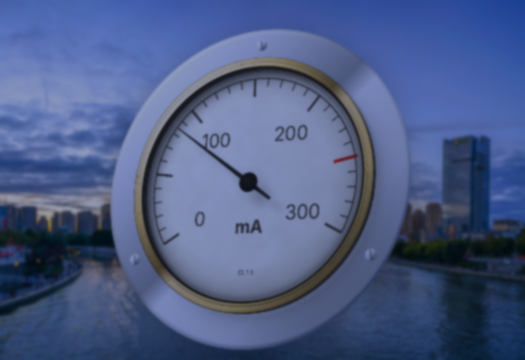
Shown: 85 mA
